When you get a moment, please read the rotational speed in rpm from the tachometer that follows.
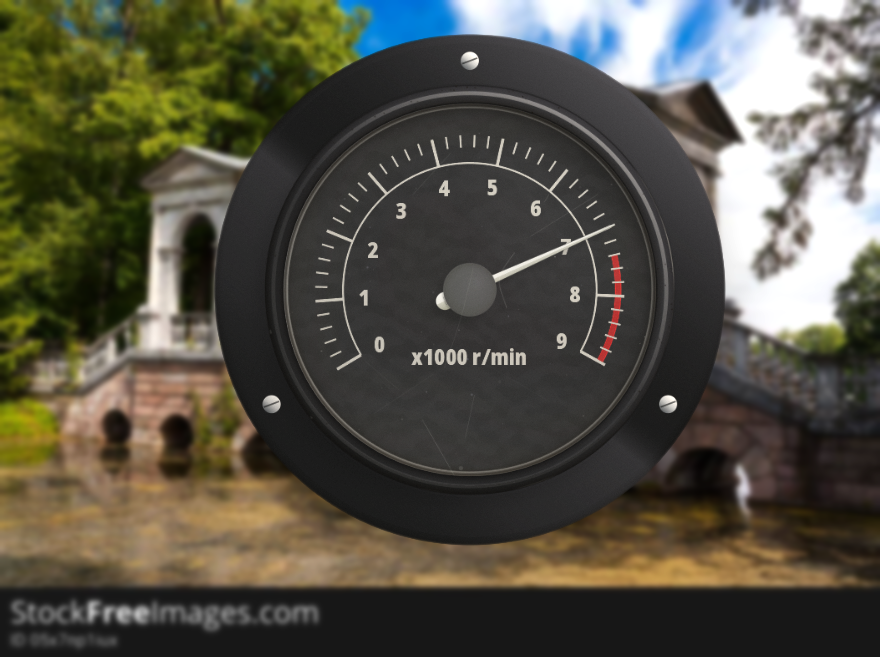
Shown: 7000 rpm
